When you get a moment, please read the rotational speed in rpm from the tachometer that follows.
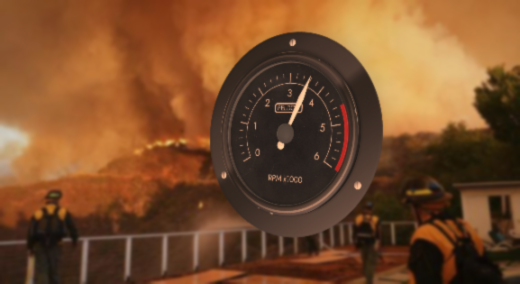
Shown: 3600 rpm
